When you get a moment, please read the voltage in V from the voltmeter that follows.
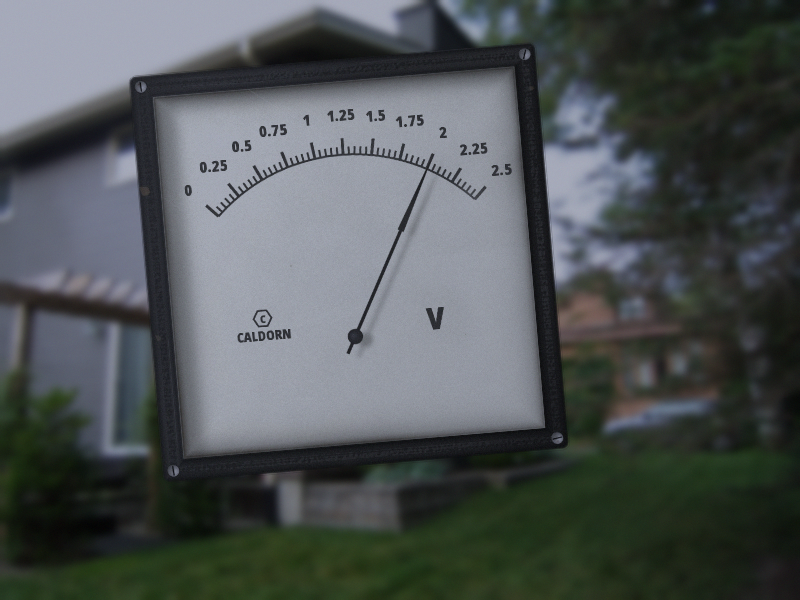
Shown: 2 V
